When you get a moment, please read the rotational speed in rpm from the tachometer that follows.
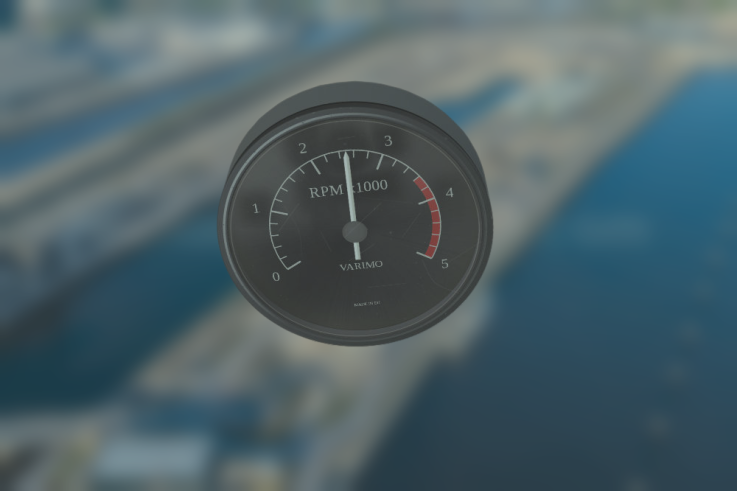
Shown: 2500 rpm
